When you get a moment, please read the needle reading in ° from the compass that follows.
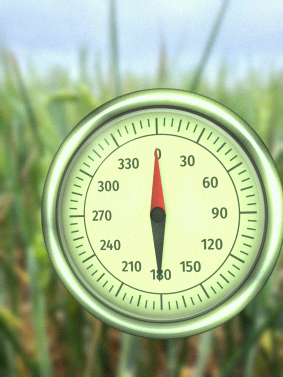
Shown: 0 °
